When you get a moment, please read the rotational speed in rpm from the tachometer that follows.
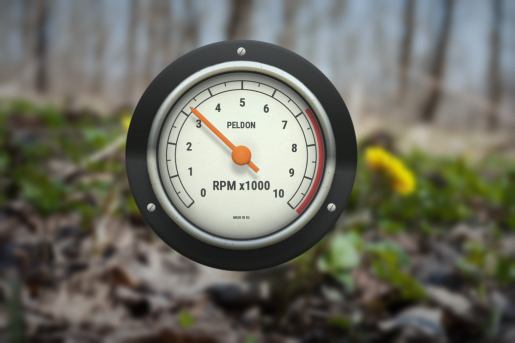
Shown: 3250 rpm
